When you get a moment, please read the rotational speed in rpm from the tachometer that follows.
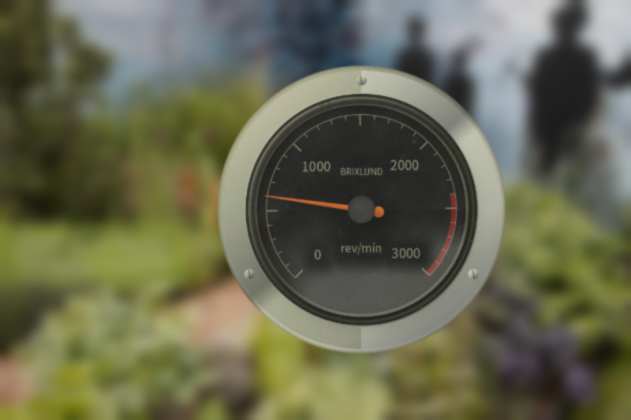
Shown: 600 rpm
